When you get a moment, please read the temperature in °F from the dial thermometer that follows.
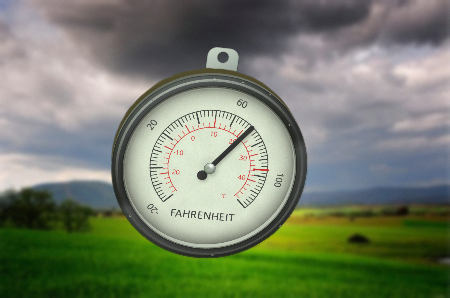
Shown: 70 °F
